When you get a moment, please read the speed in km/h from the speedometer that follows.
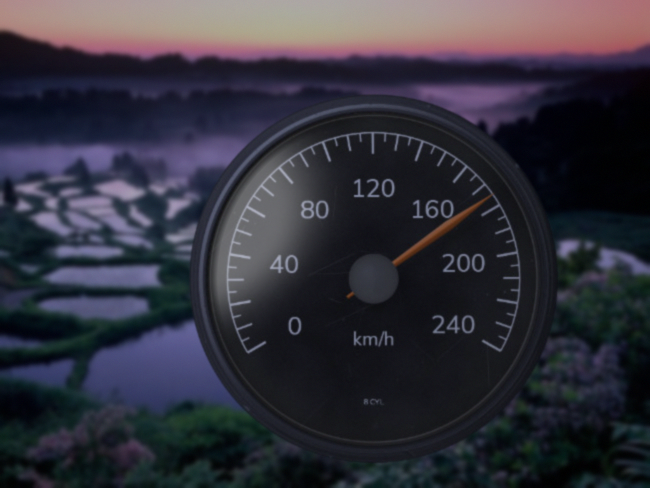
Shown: 175 km/h
